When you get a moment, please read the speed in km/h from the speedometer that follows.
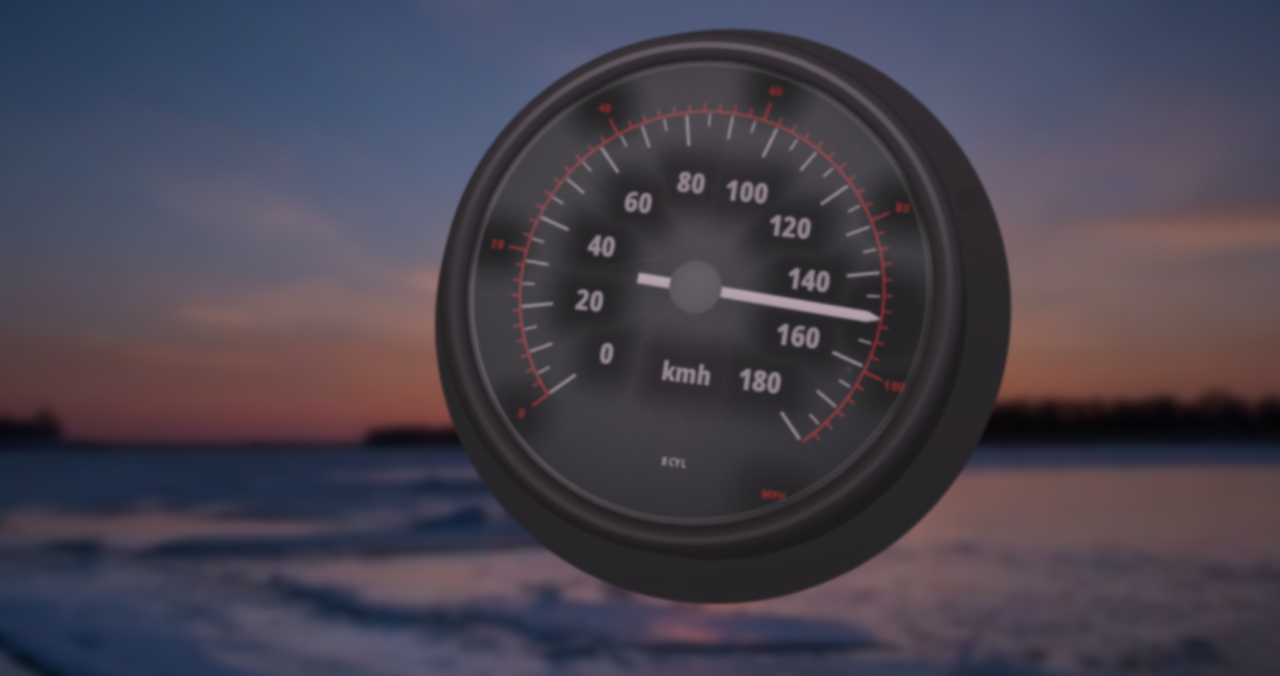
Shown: 150 km/h
